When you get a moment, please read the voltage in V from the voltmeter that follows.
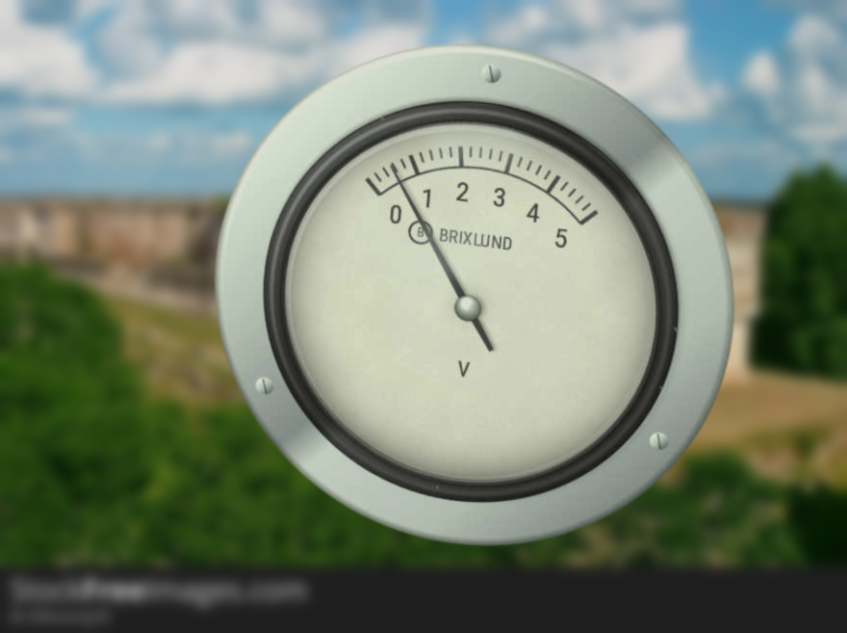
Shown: 0.6 V
